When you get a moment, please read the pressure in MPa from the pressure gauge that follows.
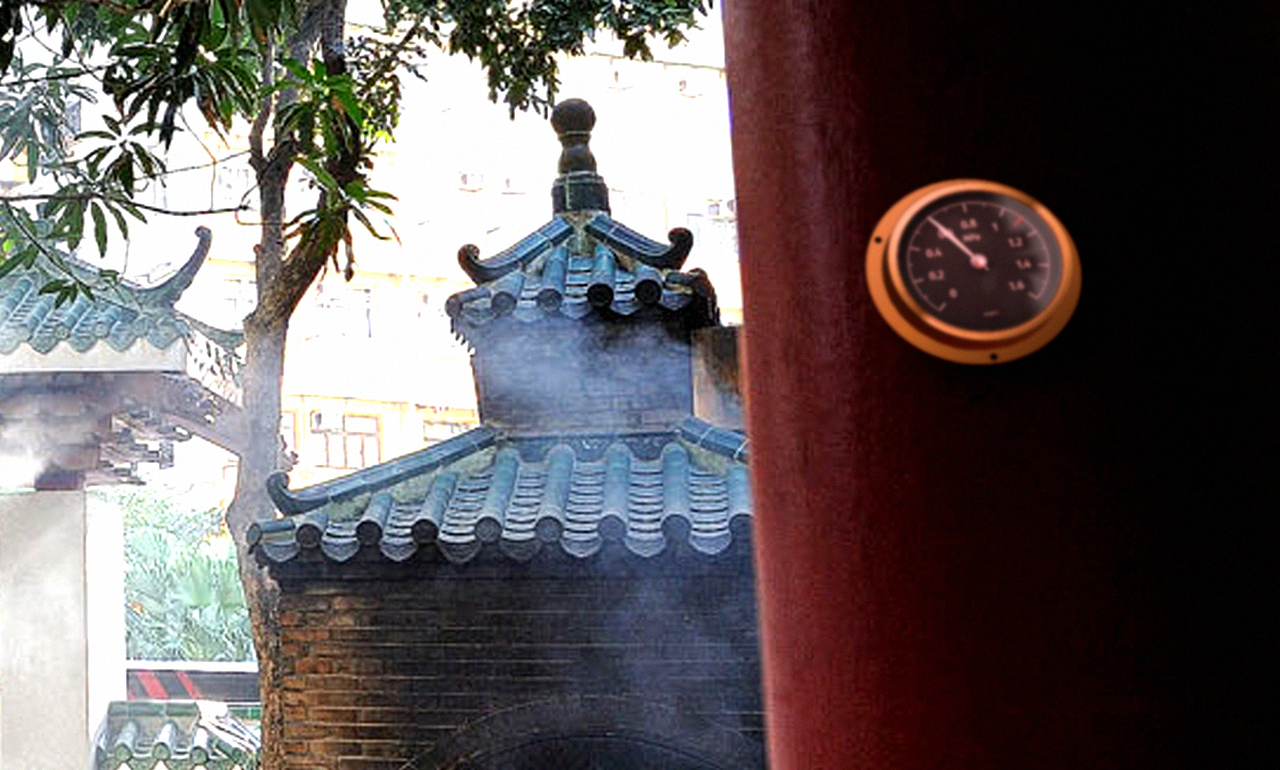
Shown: 0.6 MPa
